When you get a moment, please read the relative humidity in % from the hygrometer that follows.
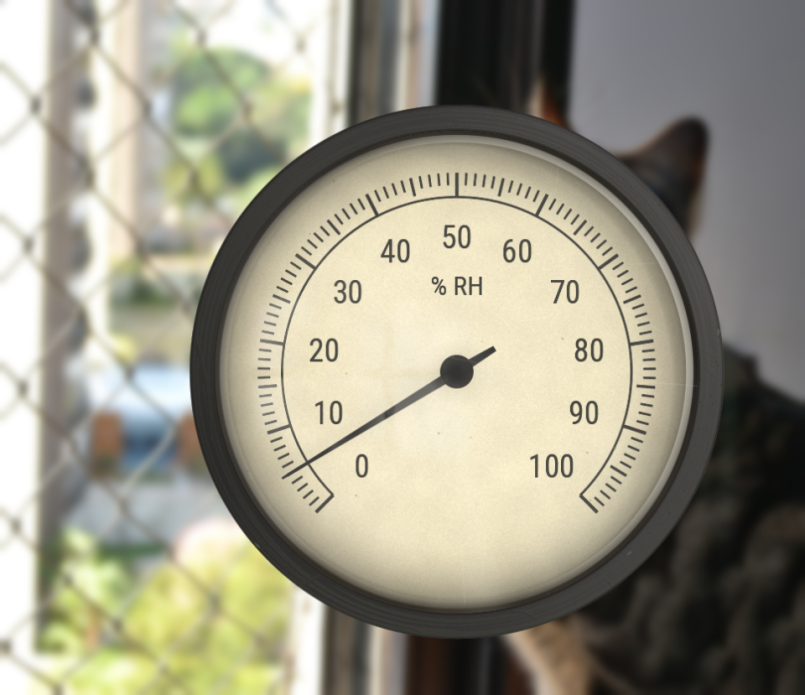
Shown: 5 %
